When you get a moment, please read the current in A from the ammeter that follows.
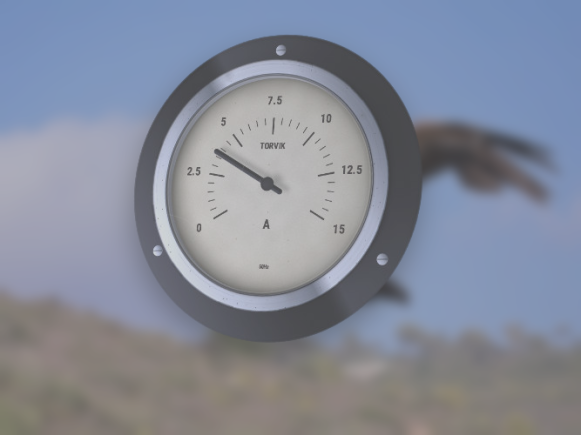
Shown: 3.75 A
